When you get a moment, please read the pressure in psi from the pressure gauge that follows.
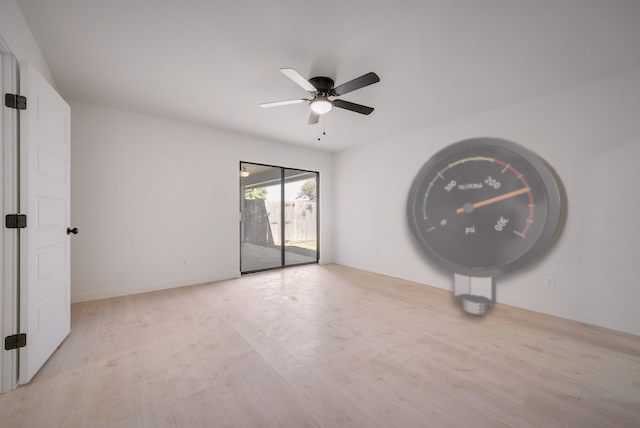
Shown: 240 psi
